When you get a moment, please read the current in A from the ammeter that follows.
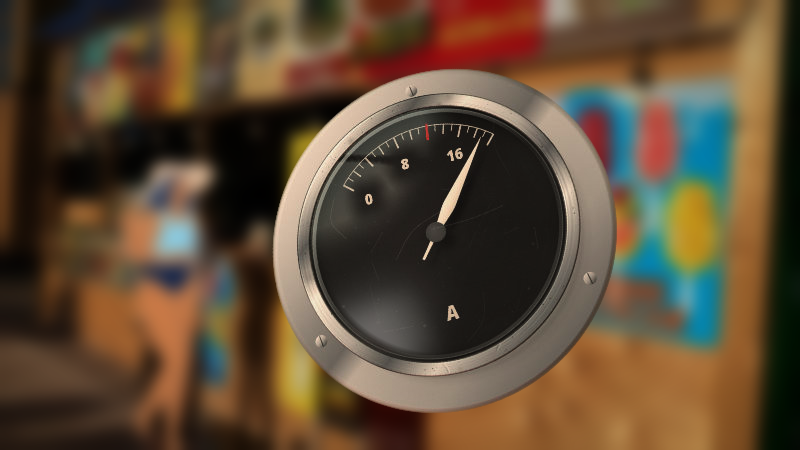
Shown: 19 A
